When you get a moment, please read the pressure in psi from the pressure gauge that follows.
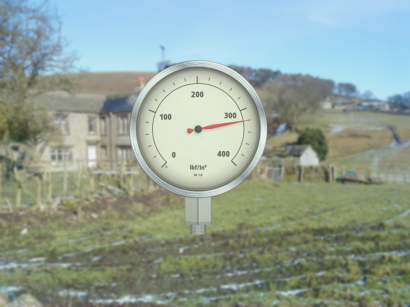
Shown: 320 psi
